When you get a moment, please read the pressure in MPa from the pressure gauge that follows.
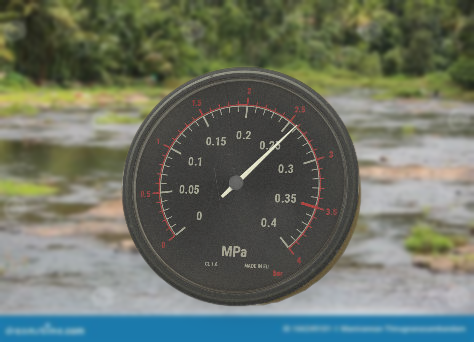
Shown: 0.26 MPa
